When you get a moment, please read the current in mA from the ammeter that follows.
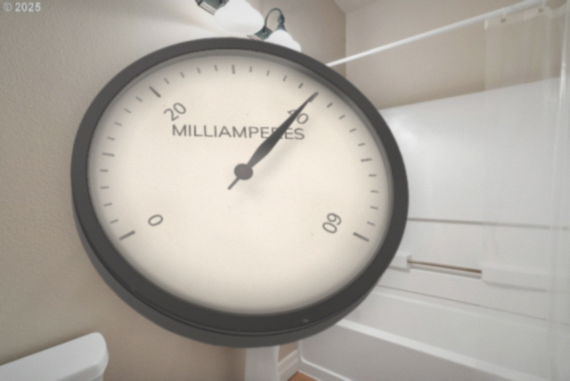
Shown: 40 mA
